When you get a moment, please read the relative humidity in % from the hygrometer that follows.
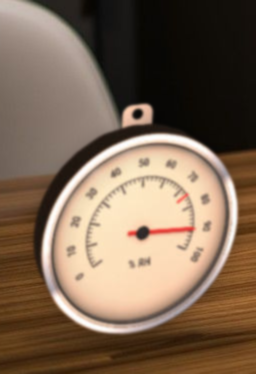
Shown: 90 %
